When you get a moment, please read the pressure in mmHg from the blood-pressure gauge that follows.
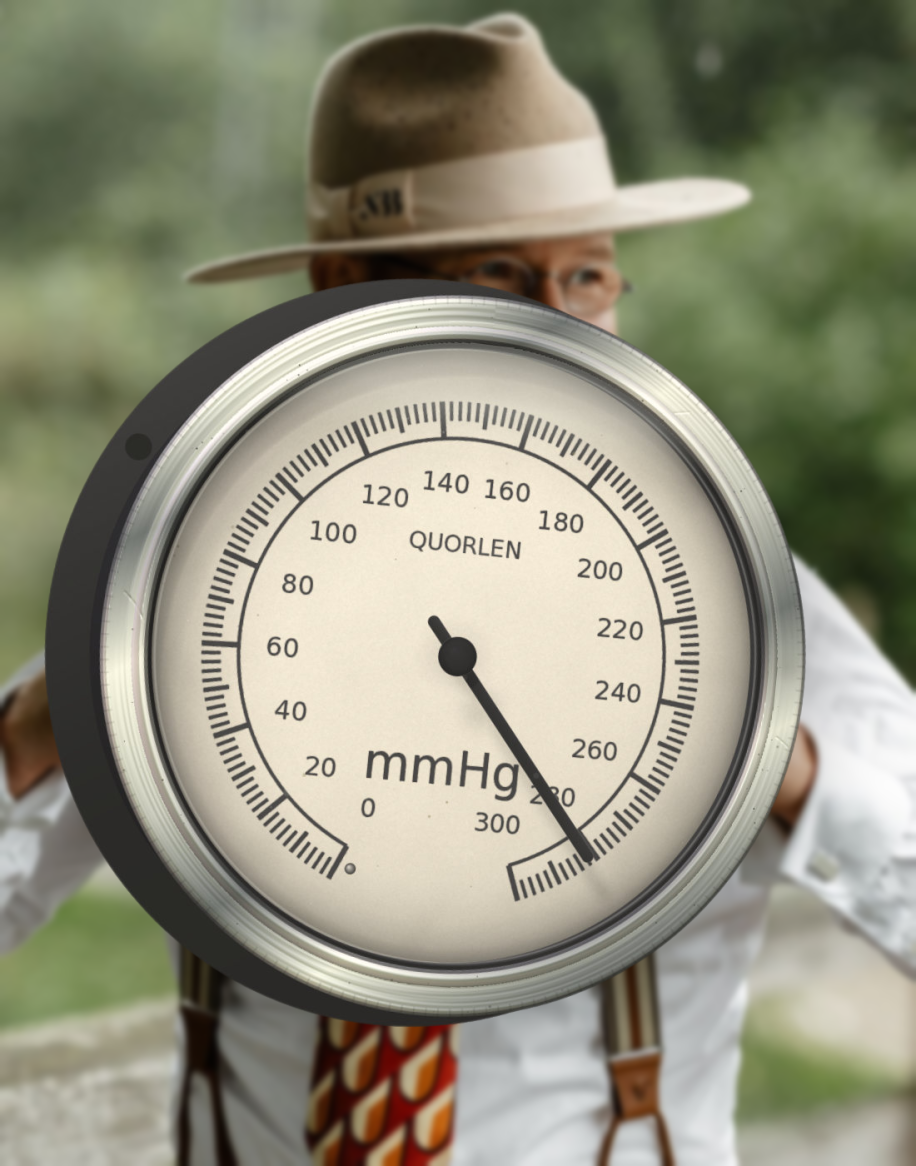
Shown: 282 mmHg
